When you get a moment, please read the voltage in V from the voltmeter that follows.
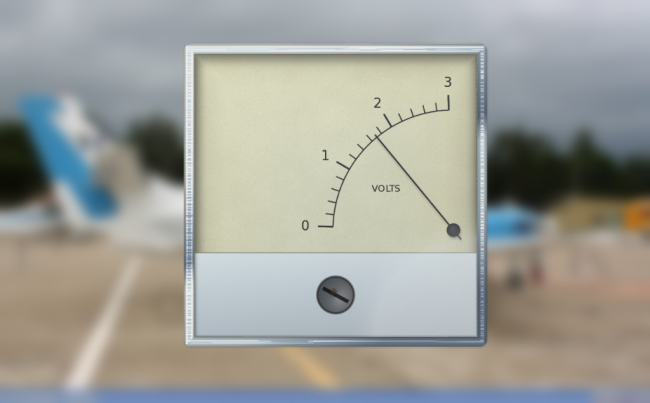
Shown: 1.7 V
